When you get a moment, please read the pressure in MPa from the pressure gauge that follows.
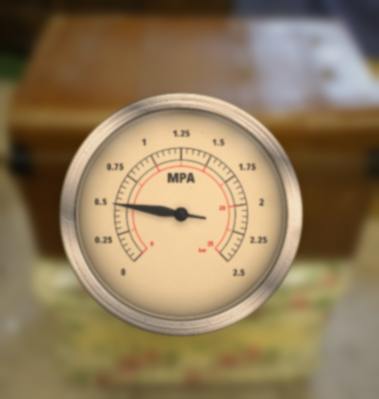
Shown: 0.5 MPa
